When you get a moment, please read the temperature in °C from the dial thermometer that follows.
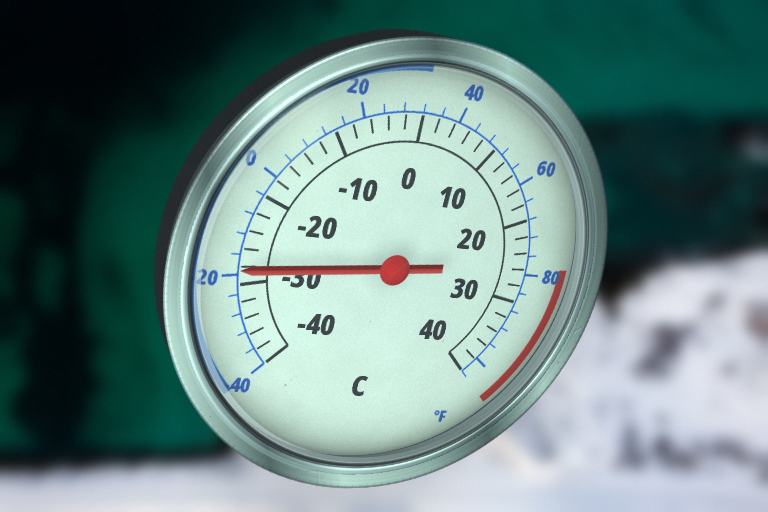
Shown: -28 °C
